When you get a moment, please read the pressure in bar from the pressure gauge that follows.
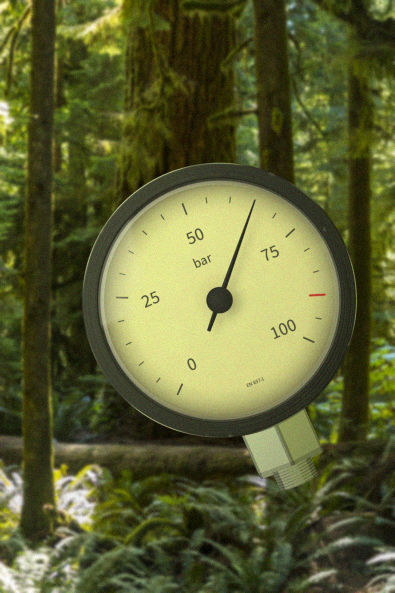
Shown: 65 bar
